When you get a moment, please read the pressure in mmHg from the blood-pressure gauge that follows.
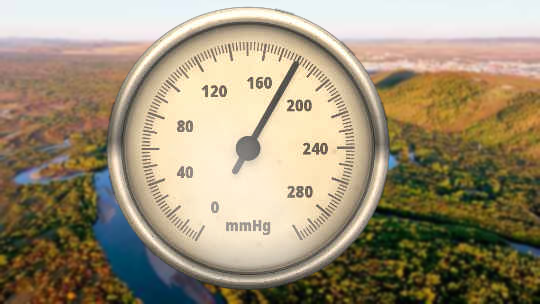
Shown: 180 mmHg
